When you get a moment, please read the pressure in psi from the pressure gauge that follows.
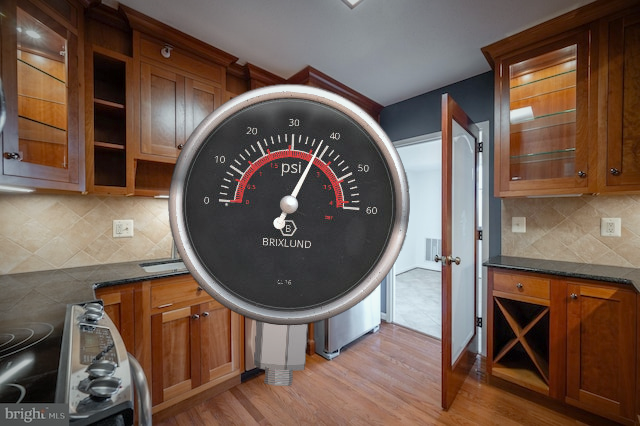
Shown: 38 psi
